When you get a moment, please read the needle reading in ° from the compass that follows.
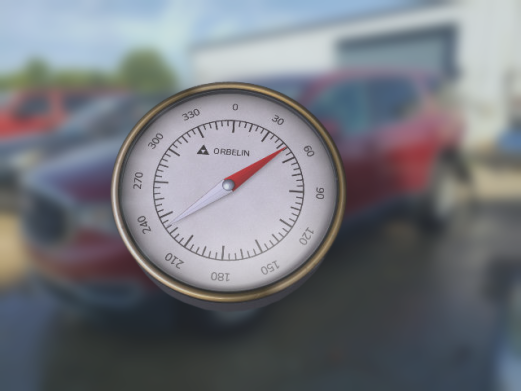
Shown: 50 °
